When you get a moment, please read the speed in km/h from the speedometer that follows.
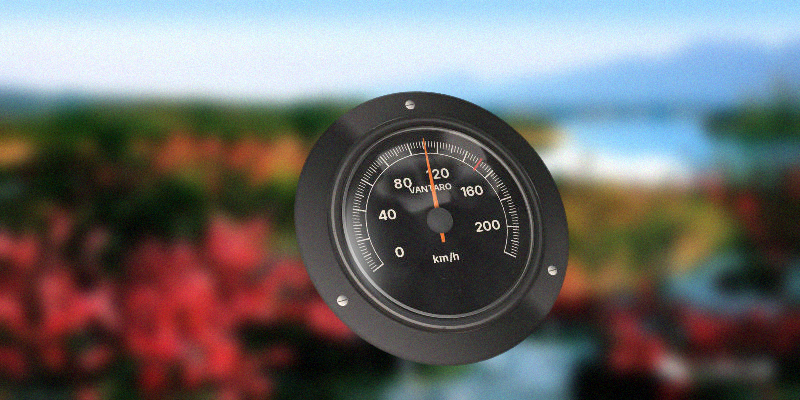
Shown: 110 km/h
